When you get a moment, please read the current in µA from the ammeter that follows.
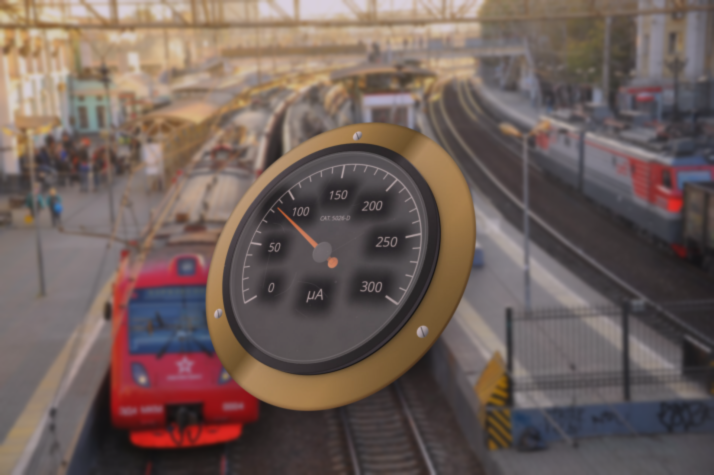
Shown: 85 µA
